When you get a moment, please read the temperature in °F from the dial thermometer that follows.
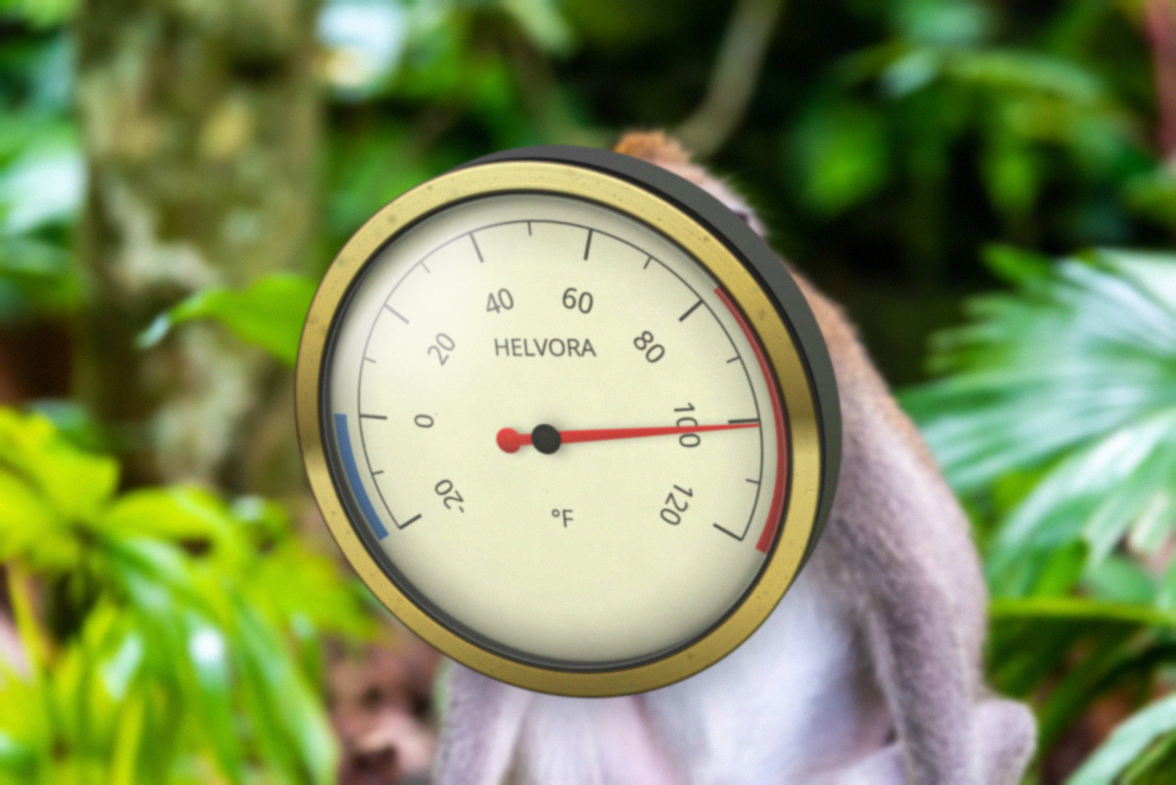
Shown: 100 °F
